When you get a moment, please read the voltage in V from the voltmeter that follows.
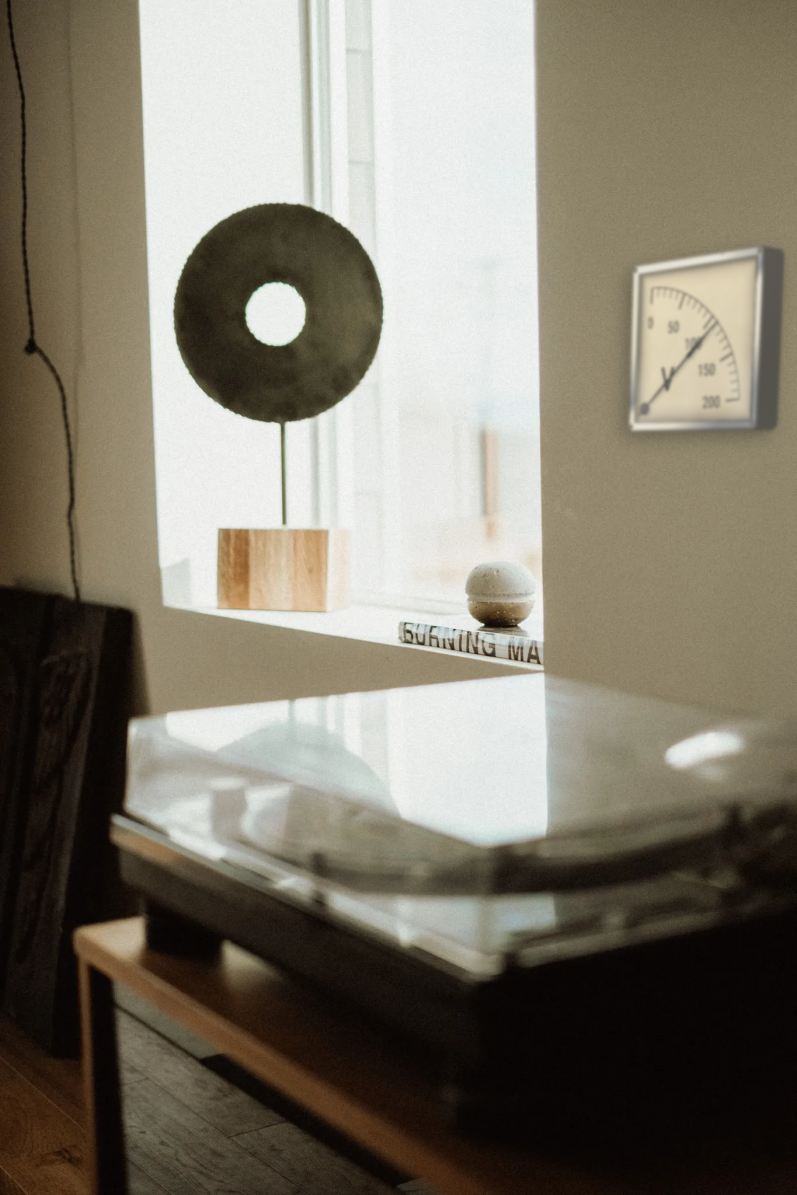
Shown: 110 V
